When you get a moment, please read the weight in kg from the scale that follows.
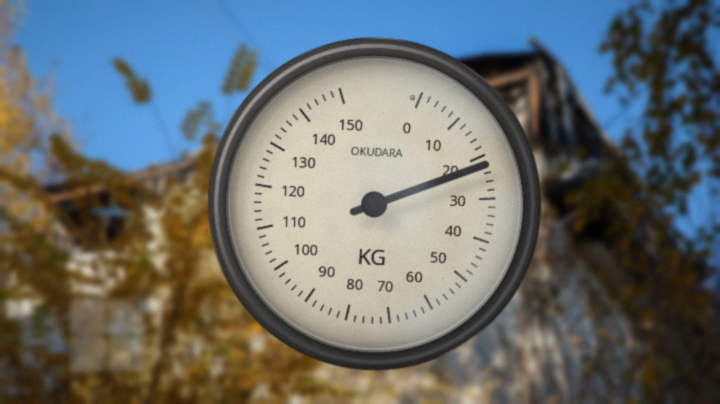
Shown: 22 kg
